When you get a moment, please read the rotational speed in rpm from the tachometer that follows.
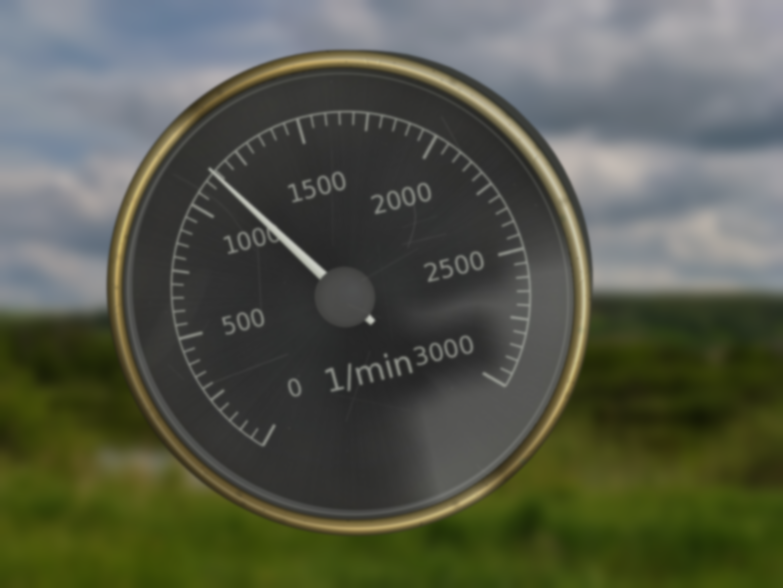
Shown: 1150 rpm
